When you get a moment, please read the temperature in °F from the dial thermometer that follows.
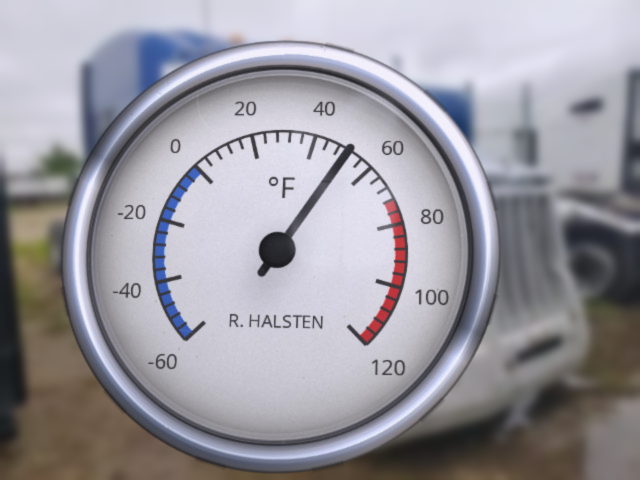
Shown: 52 °F
